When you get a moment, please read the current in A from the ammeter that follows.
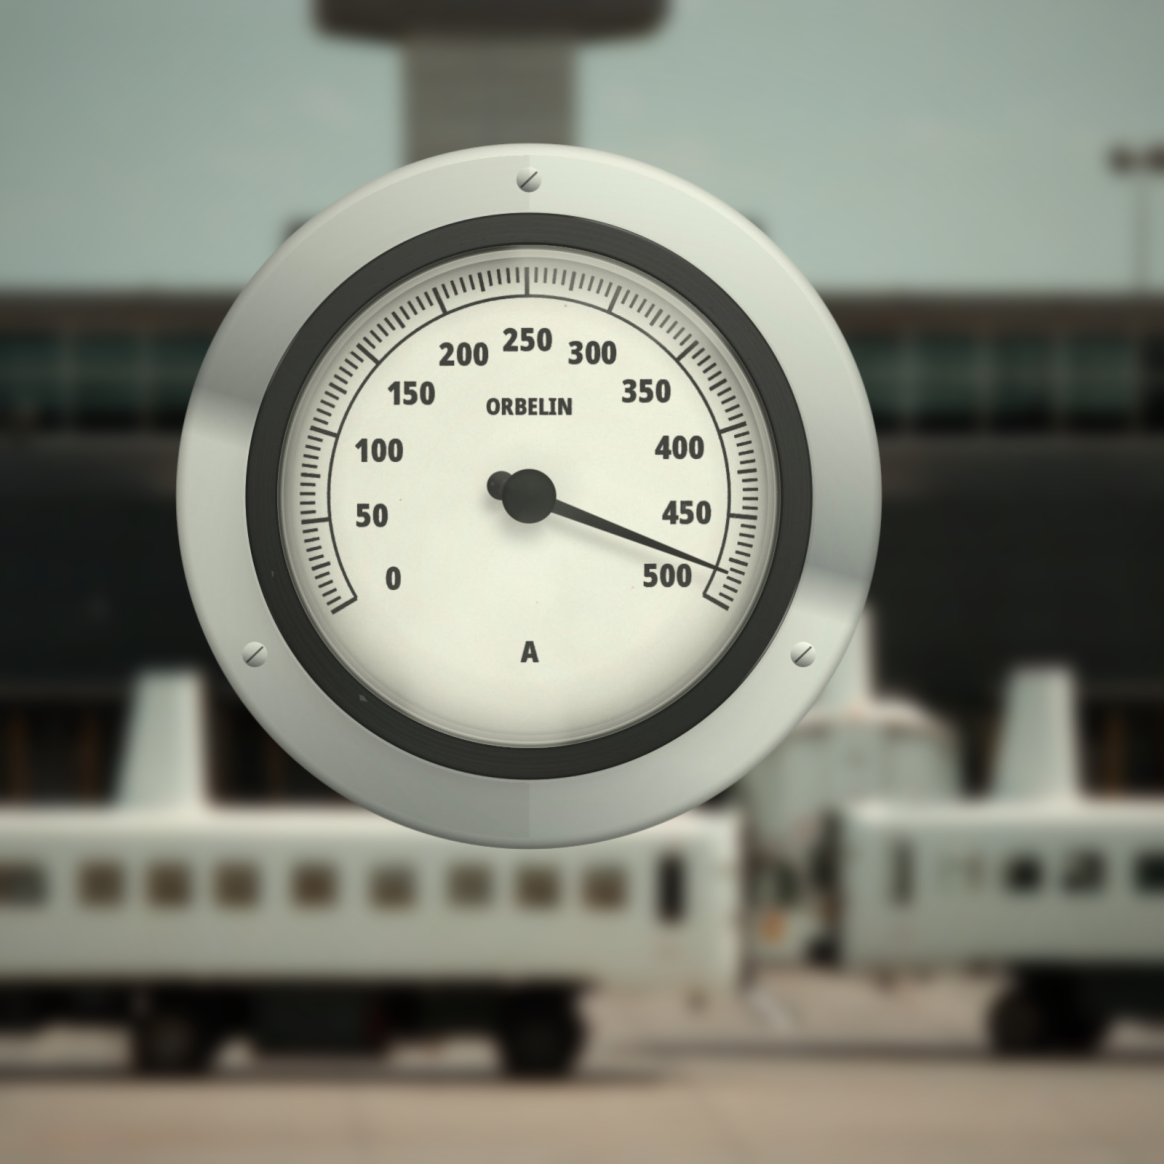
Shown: 482.5 A
